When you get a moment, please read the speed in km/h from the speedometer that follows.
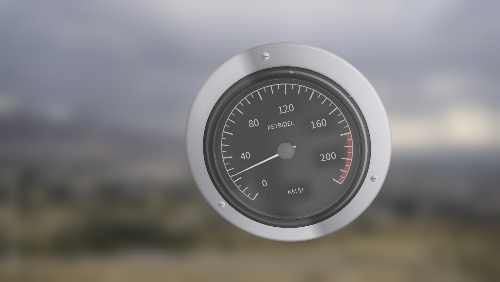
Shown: 25 km/h
